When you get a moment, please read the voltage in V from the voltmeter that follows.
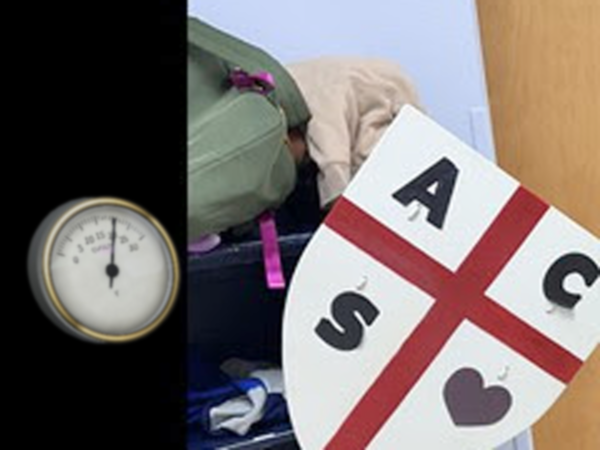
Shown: 20 V
